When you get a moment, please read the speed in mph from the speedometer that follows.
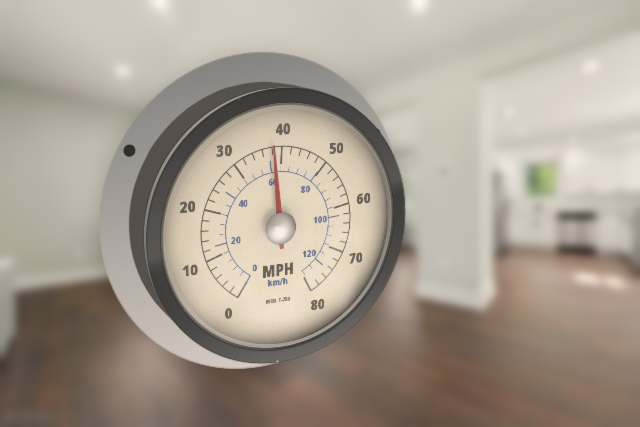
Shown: 38 mph
